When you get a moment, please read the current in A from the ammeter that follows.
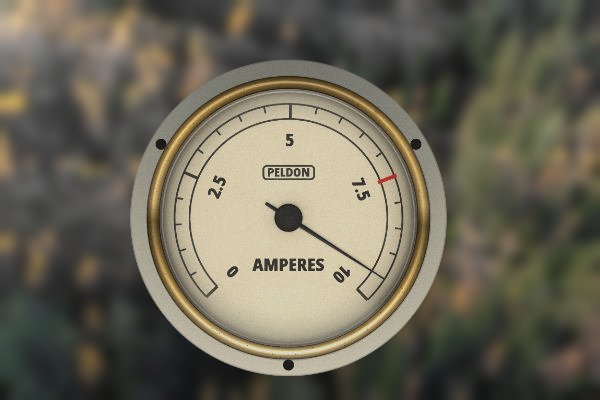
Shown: 9.5 A
